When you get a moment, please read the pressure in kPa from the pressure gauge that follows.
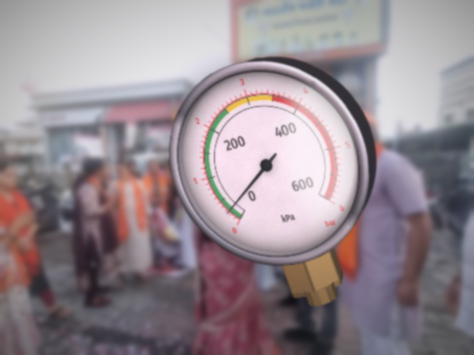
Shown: 25 kPa
